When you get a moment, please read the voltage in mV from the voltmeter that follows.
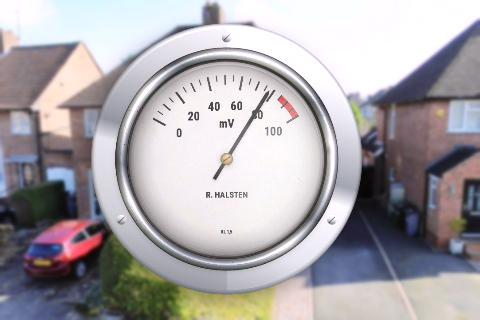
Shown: 77.5 mV
